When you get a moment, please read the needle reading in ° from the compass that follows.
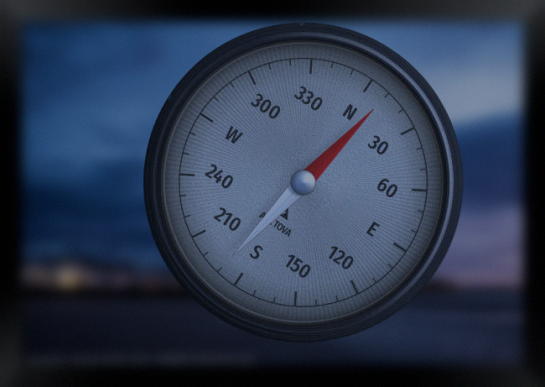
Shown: 10 °
